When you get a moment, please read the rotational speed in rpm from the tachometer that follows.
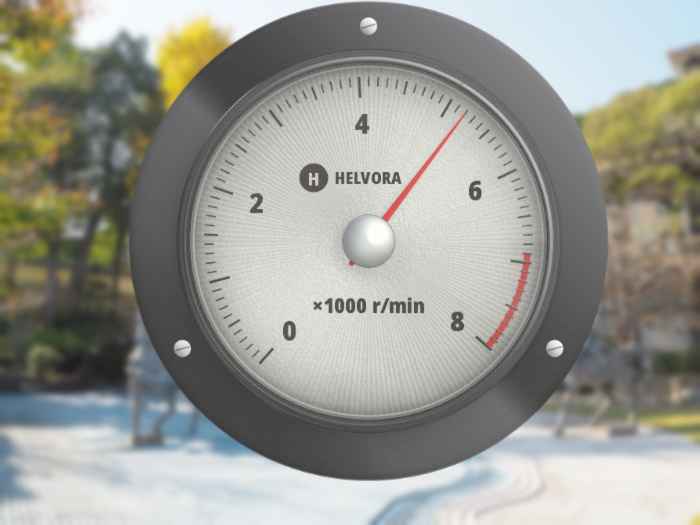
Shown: 5200 rpm
